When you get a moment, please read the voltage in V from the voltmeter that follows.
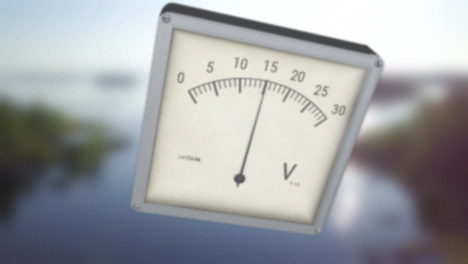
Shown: 15 V
